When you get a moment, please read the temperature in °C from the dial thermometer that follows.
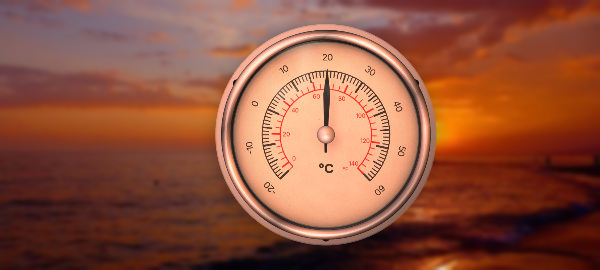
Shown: 20 °C
